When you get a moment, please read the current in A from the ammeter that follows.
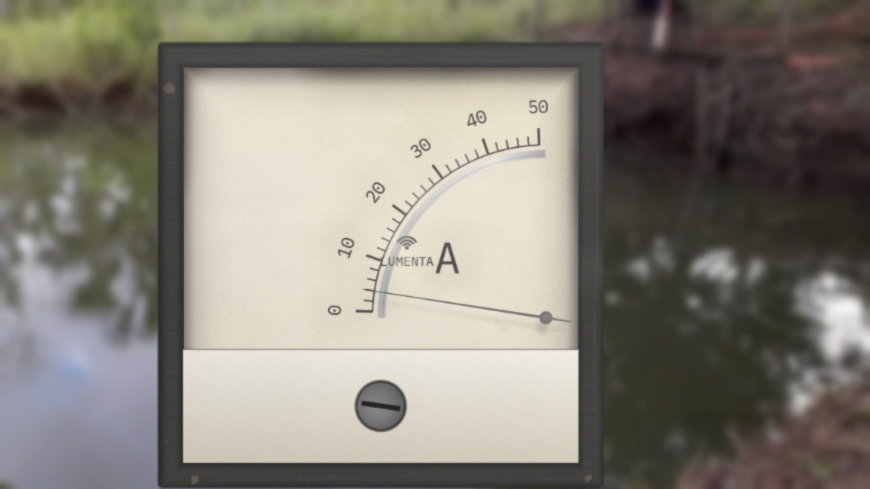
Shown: 4 A
